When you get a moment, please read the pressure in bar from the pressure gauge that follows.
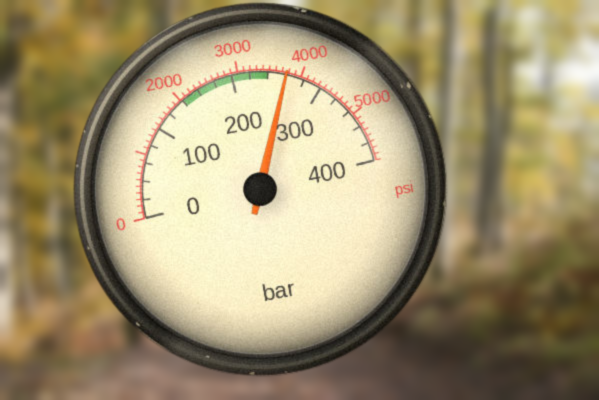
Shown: 260 bar
